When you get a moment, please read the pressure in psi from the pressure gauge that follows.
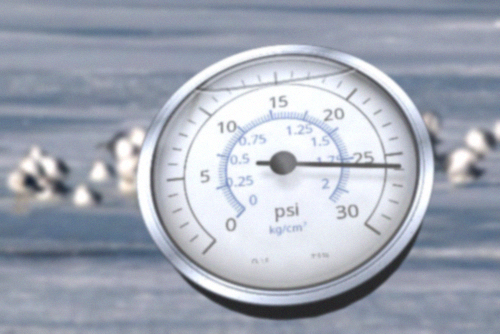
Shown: 26 psi
